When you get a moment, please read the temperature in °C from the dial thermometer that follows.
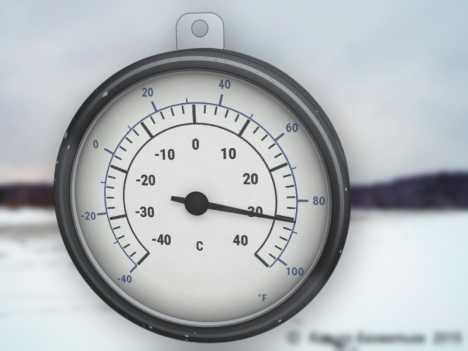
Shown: 30 °C
